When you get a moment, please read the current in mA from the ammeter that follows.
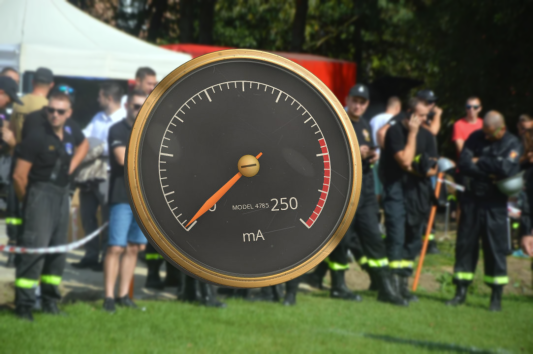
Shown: 2.5 mA
